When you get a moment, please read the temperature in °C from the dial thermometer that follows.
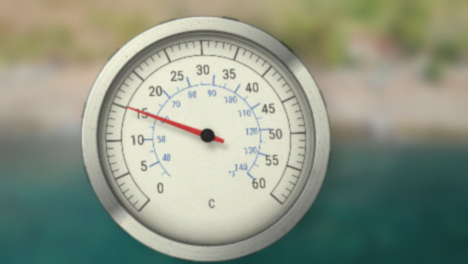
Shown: 15 °C
